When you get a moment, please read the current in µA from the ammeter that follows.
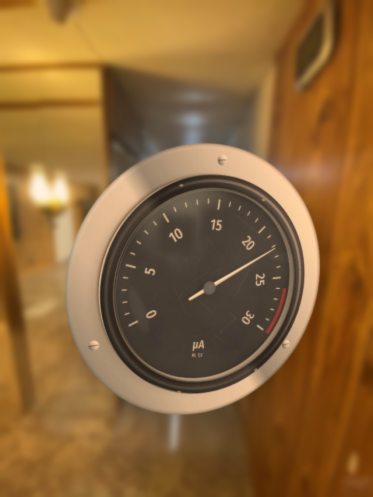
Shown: 22 µA
